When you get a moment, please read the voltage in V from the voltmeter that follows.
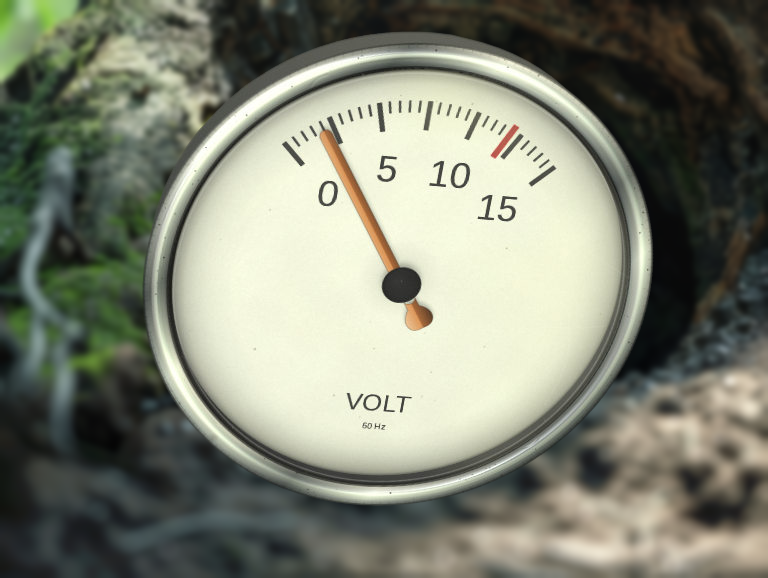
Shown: 2 V
